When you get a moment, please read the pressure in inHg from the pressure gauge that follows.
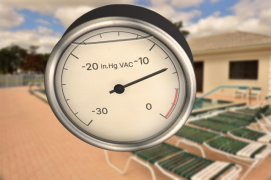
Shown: -7 inHg
